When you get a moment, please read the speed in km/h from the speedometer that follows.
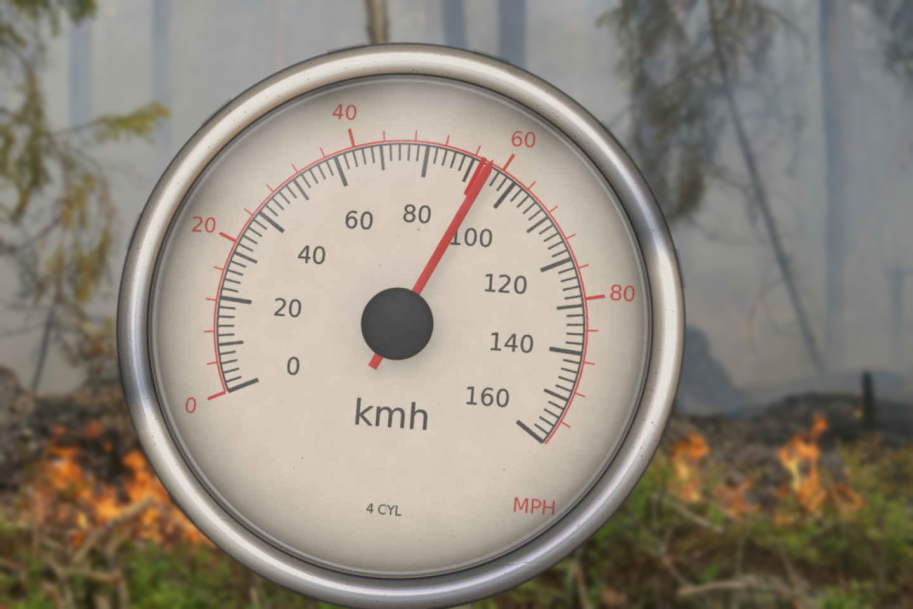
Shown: 94 km/h
